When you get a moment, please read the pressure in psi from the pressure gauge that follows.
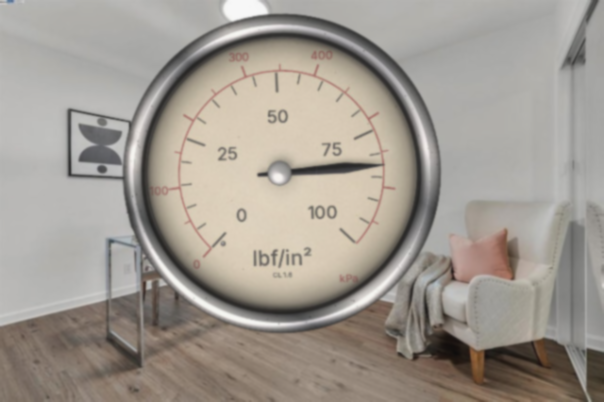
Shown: 82.5 psi
